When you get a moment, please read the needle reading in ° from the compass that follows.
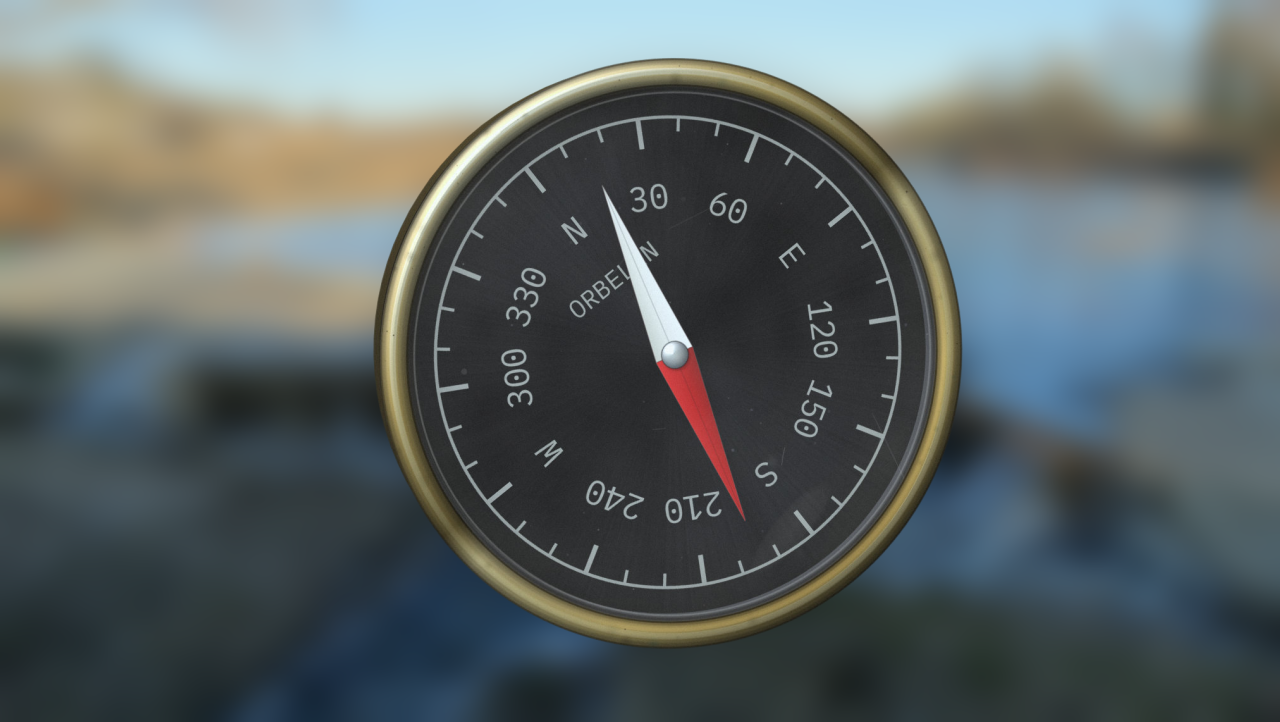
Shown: 195 °
